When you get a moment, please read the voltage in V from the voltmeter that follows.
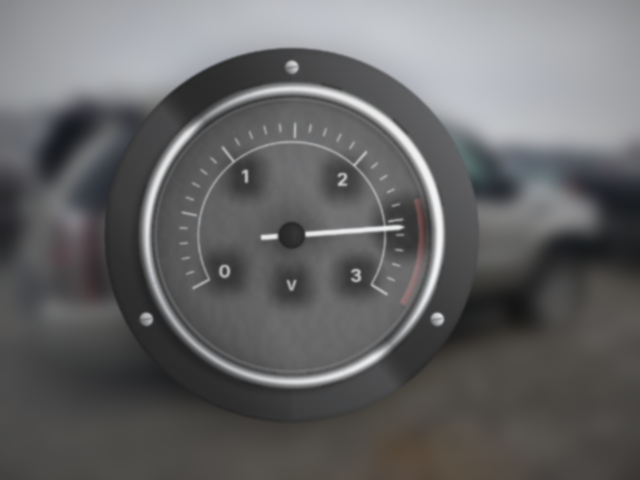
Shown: 2.55 V
